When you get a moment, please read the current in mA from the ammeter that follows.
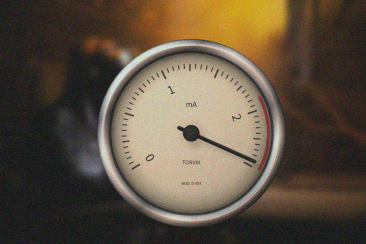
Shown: 2.45 mA
